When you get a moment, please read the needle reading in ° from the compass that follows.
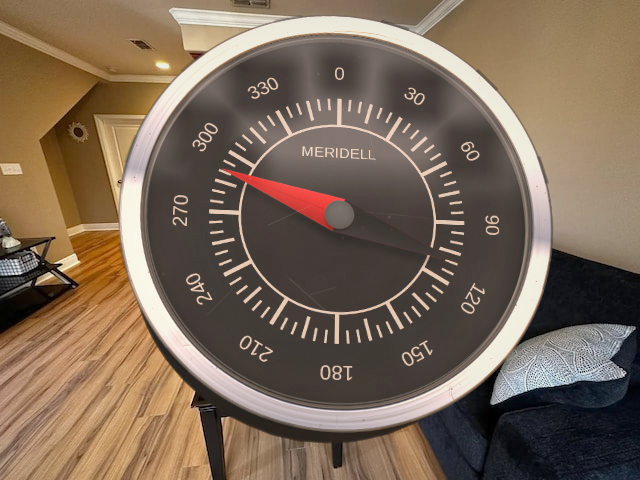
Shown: 290 °
